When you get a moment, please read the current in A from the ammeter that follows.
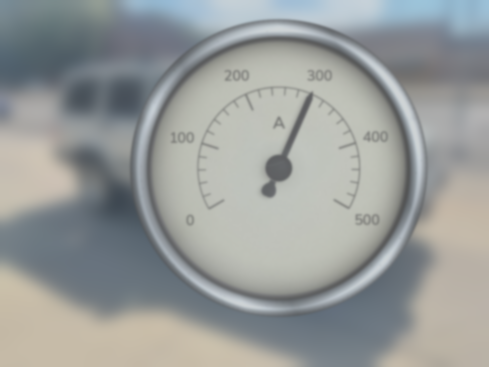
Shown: 300 A
